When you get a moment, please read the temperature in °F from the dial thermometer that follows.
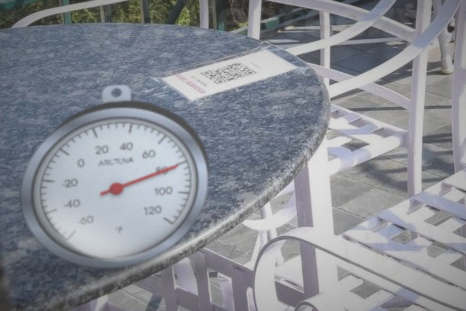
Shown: 80 °F
